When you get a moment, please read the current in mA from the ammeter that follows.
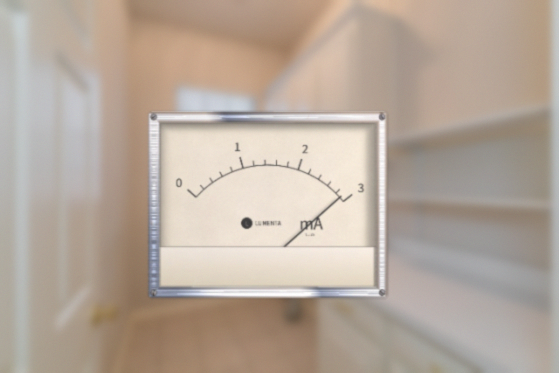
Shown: 2.9 mA
